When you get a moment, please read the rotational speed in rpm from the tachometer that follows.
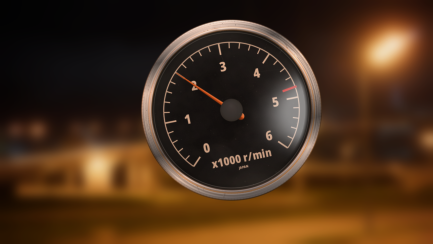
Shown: 2000 rpm
